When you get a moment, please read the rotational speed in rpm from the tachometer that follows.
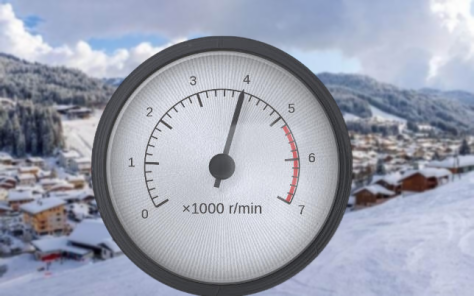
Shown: 4000 rpm
